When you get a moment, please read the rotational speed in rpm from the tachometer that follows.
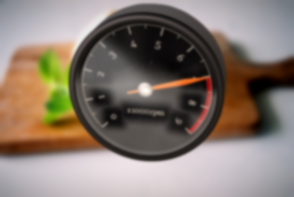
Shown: 7000 rpm
